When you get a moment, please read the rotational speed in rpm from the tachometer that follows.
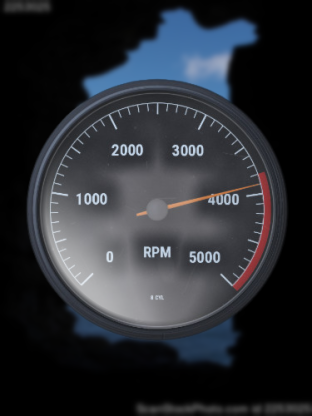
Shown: 3900 rpm
